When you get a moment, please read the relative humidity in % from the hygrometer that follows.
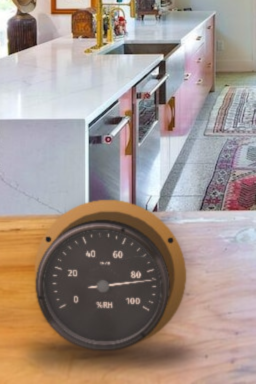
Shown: 84 %
